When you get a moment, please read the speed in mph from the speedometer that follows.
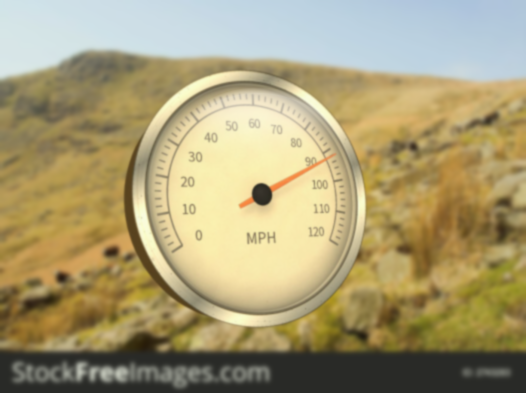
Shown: 92 mph
